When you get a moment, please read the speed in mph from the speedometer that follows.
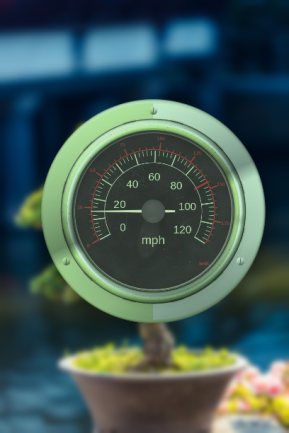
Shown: 14 mph
